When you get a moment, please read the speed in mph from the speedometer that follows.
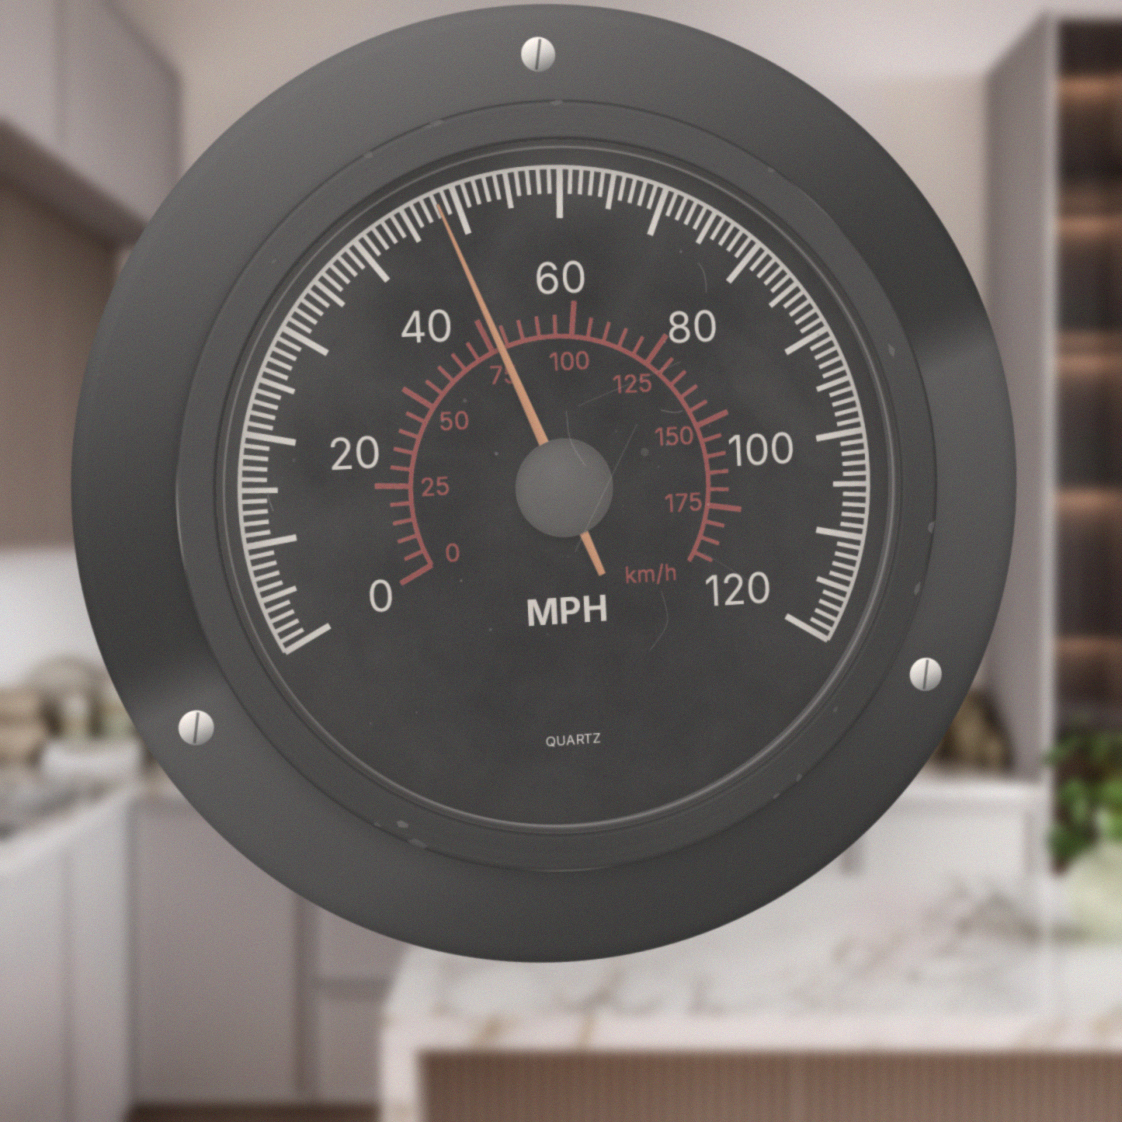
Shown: 48 mph
